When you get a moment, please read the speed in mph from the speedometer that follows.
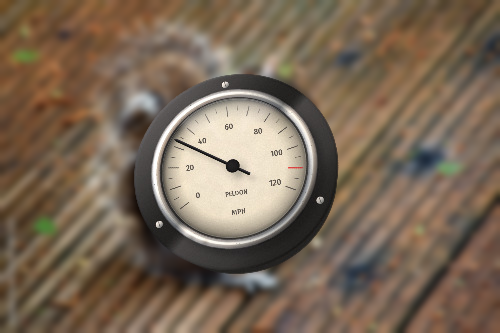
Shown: 32.5 mph
